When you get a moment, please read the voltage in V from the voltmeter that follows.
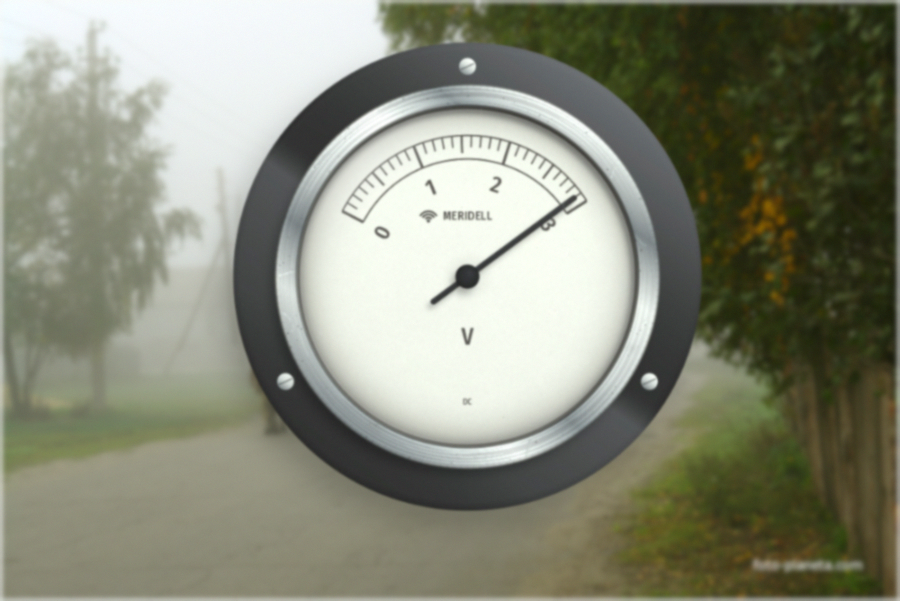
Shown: 2.9 V
